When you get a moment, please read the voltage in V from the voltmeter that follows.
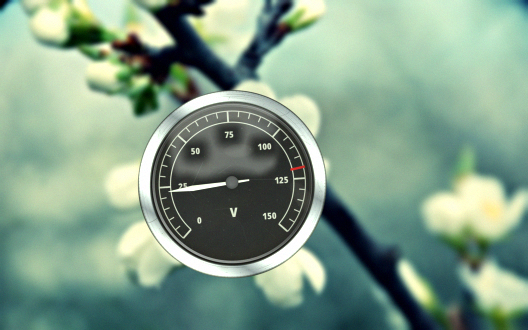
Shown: 22.5 V
